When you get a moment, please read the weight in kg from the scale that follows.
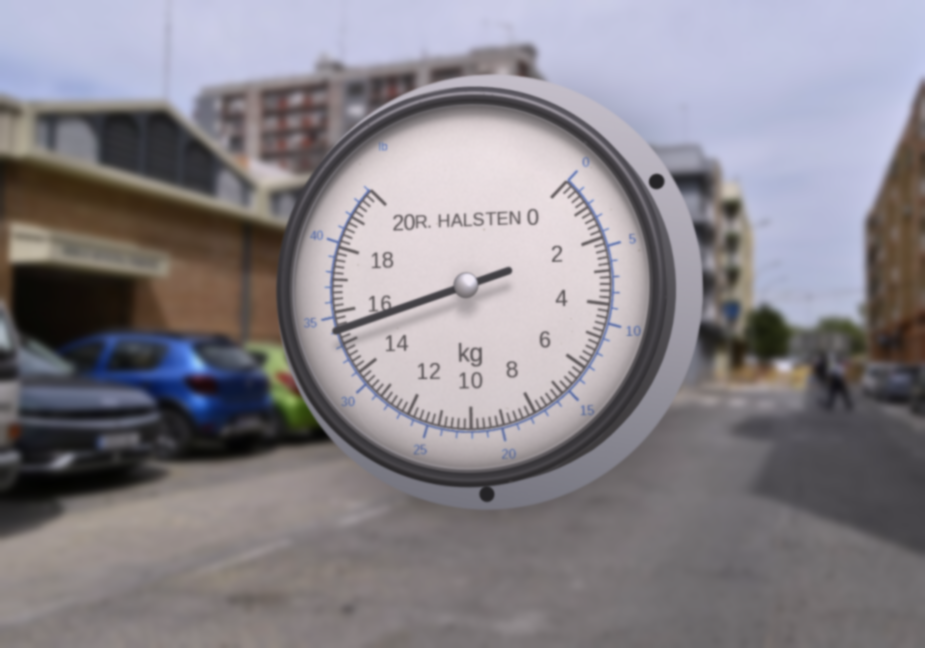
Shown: 15.4 kg
